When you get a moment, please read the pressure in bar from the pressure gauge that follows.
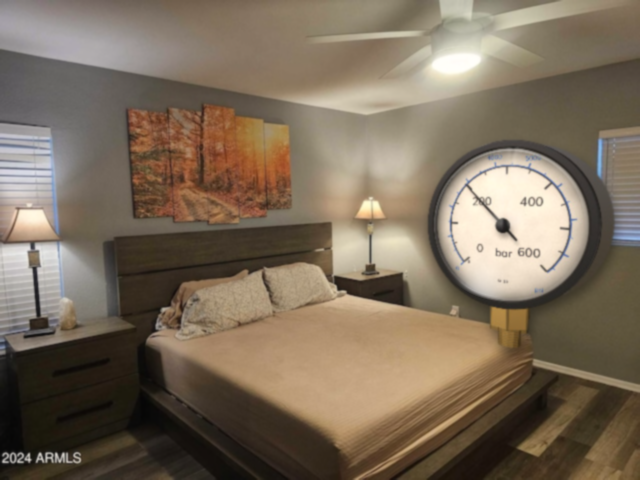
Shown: 200 bar
